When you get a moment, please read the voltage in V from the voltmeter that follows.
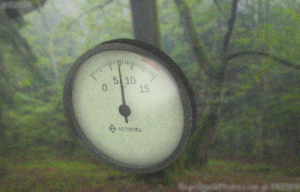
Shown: 7.5 V
